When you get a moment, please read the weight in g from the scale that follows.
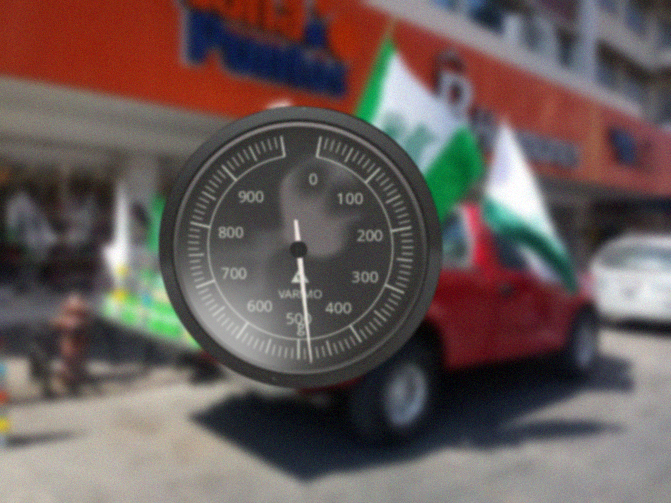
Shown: 480 g
